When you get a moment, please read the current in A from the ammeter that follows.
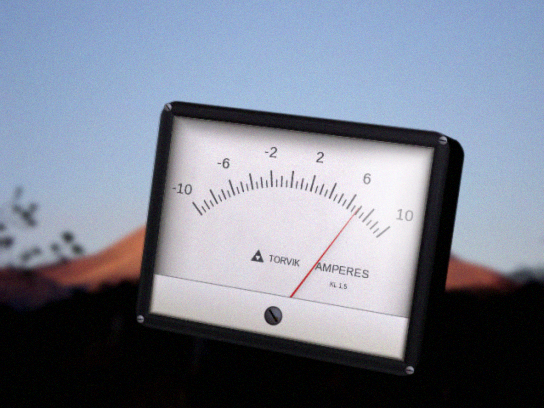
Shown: 7 A
